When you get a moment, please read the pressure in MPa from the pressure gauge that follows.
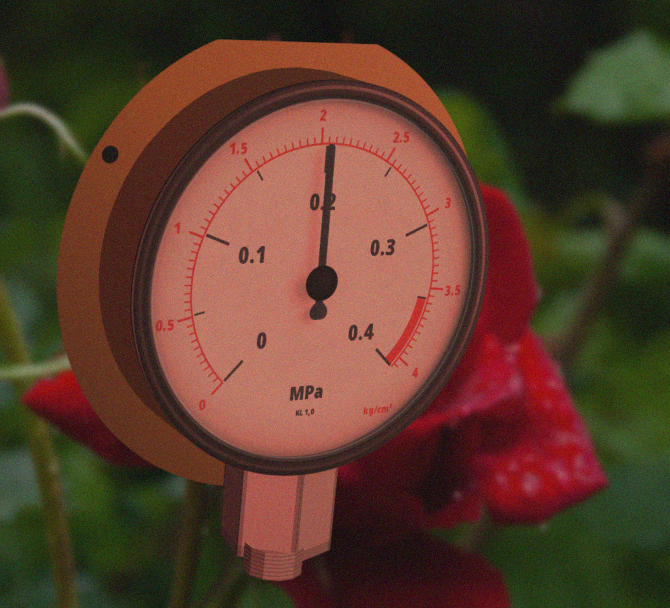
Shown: 0.2 MPa
